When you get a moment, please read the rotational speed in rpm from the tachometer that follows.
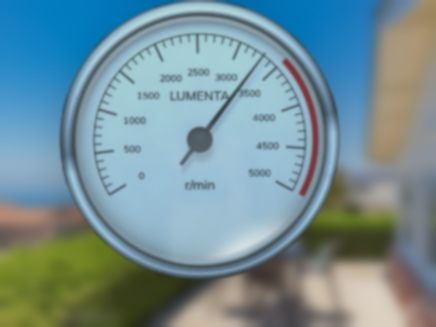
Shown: 3300 rpm
